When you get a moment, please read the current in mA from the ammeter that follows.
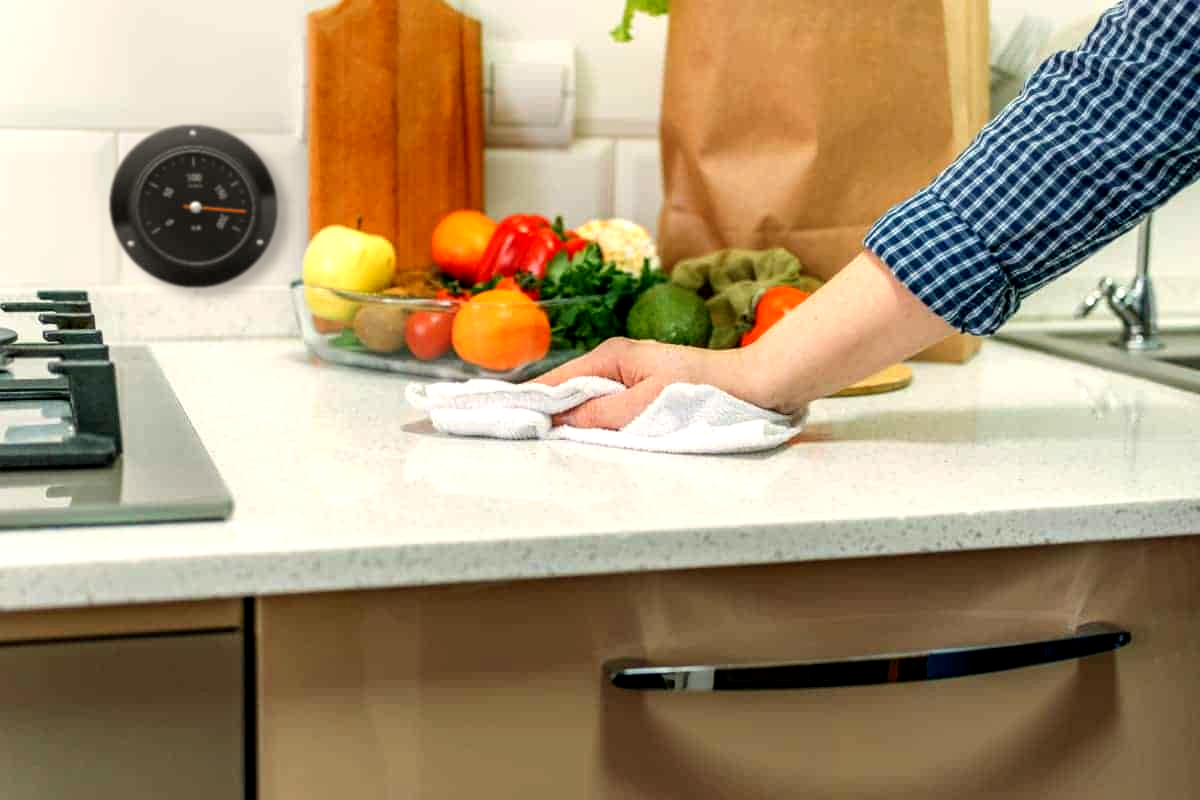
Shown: 180 mA
